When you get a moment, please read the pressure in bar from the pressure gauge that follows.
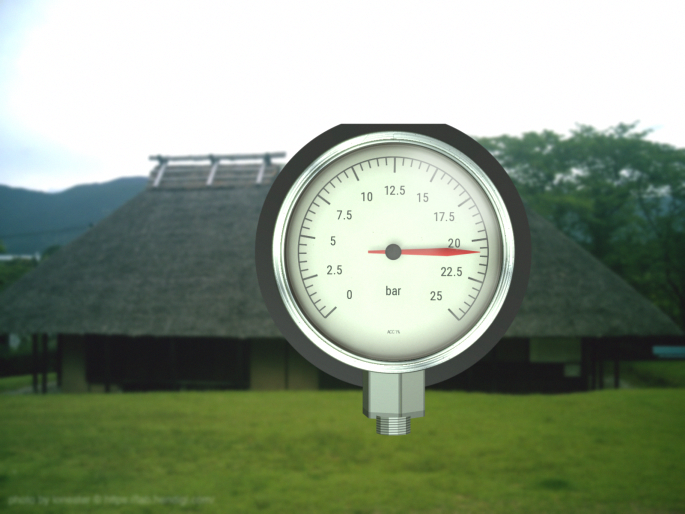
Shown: 20.75 bar
